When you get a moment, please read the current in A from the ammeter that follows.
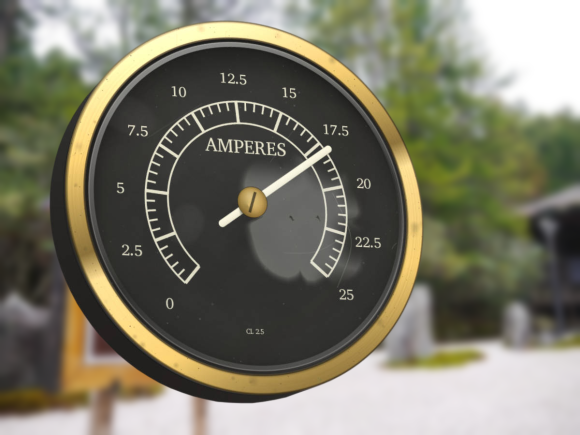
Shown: 18 A
